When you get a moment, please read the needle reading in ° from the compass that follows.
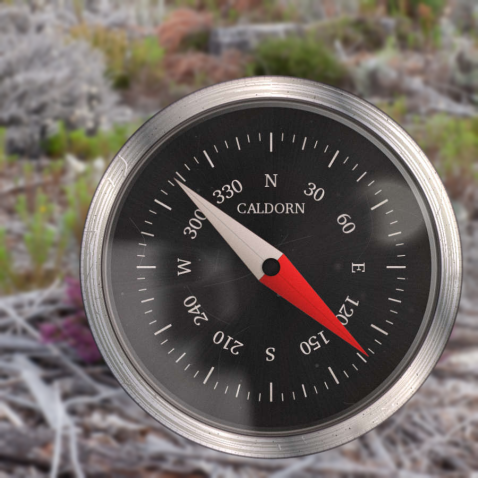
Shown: 132.5 °
